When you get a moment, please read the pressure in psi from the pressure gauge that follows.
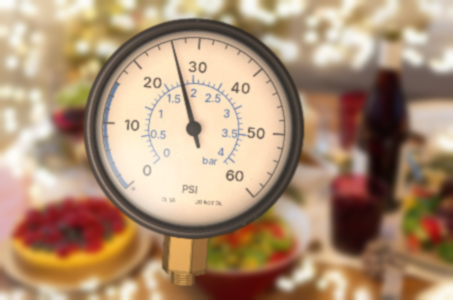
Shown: 26 psi
